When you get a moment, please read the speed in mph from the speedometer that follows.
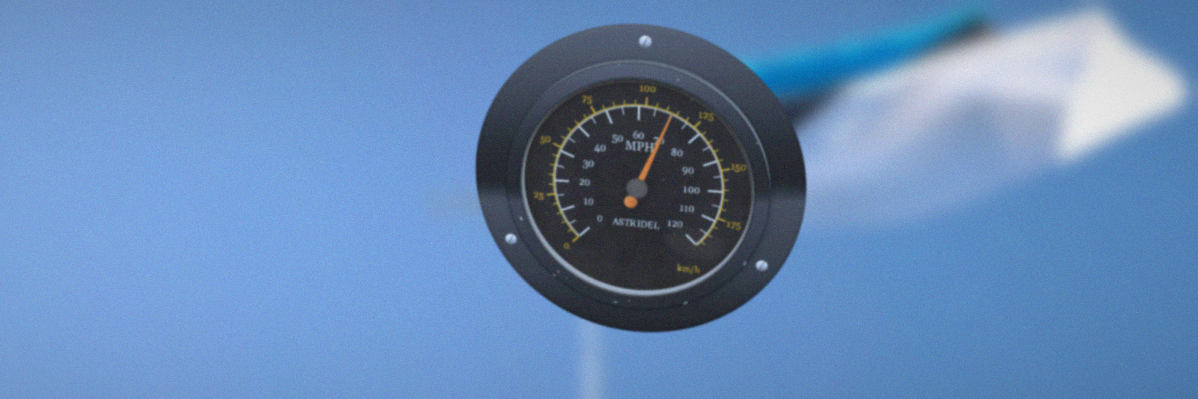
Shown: 70 mph
